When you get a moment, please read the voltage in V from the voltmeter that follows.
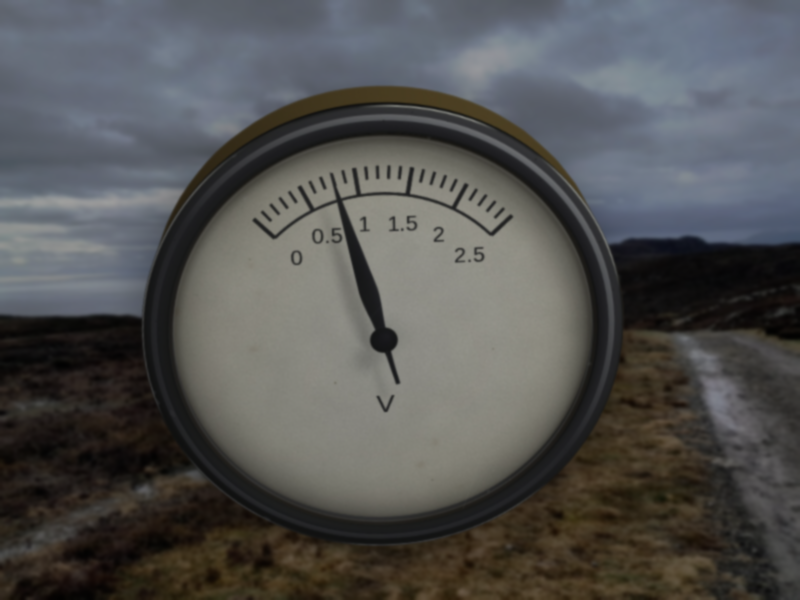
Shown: 0.8 V
